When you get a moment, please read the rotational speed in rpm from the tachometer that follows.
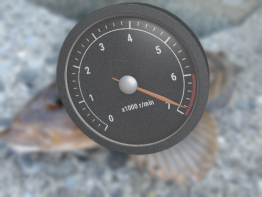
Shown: 6800 rpm
